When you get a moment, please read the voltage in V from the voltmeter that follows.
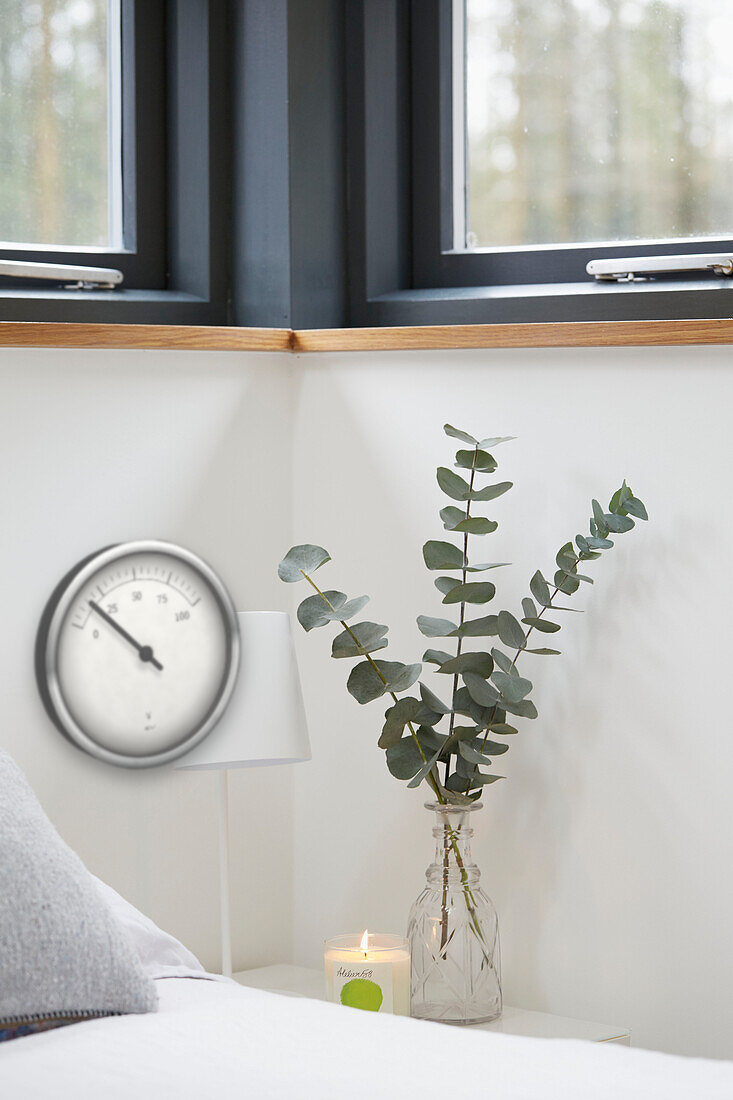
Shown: 15 V
